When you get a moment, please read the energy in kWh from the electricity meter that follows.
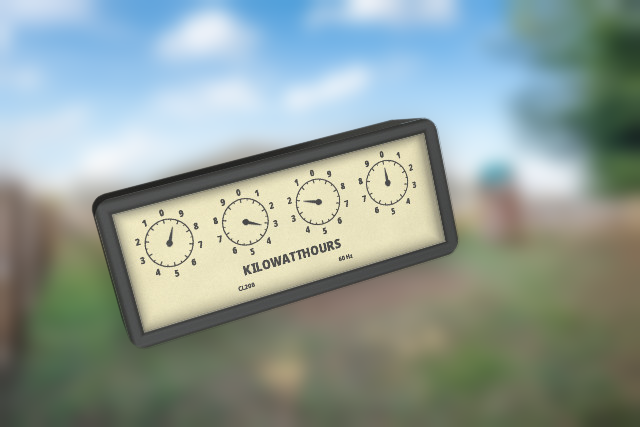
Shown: 9320 kWh
